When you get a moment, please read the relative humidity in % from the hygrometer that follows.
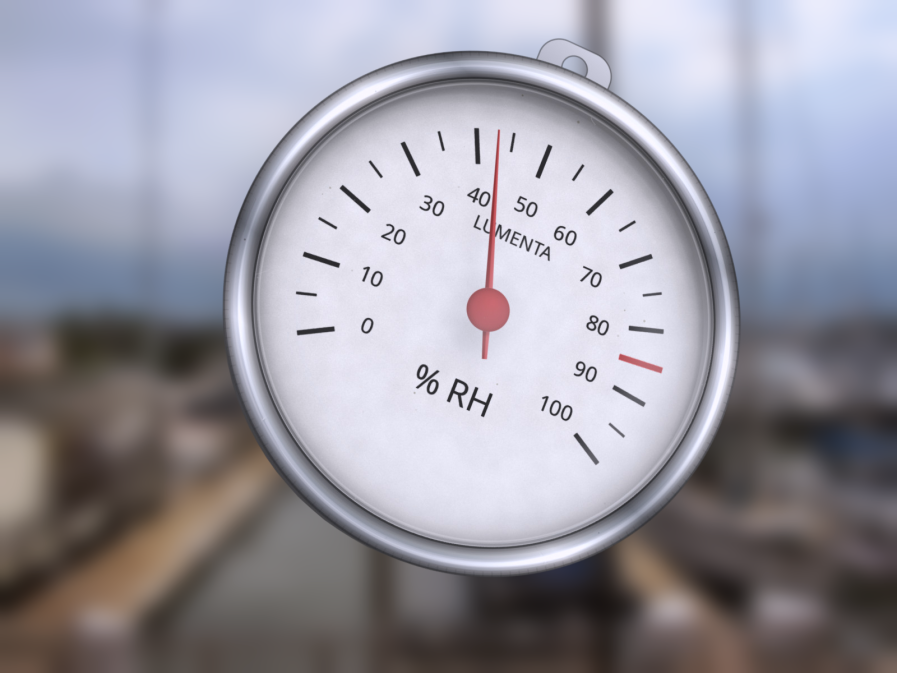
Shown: 42.5 %
